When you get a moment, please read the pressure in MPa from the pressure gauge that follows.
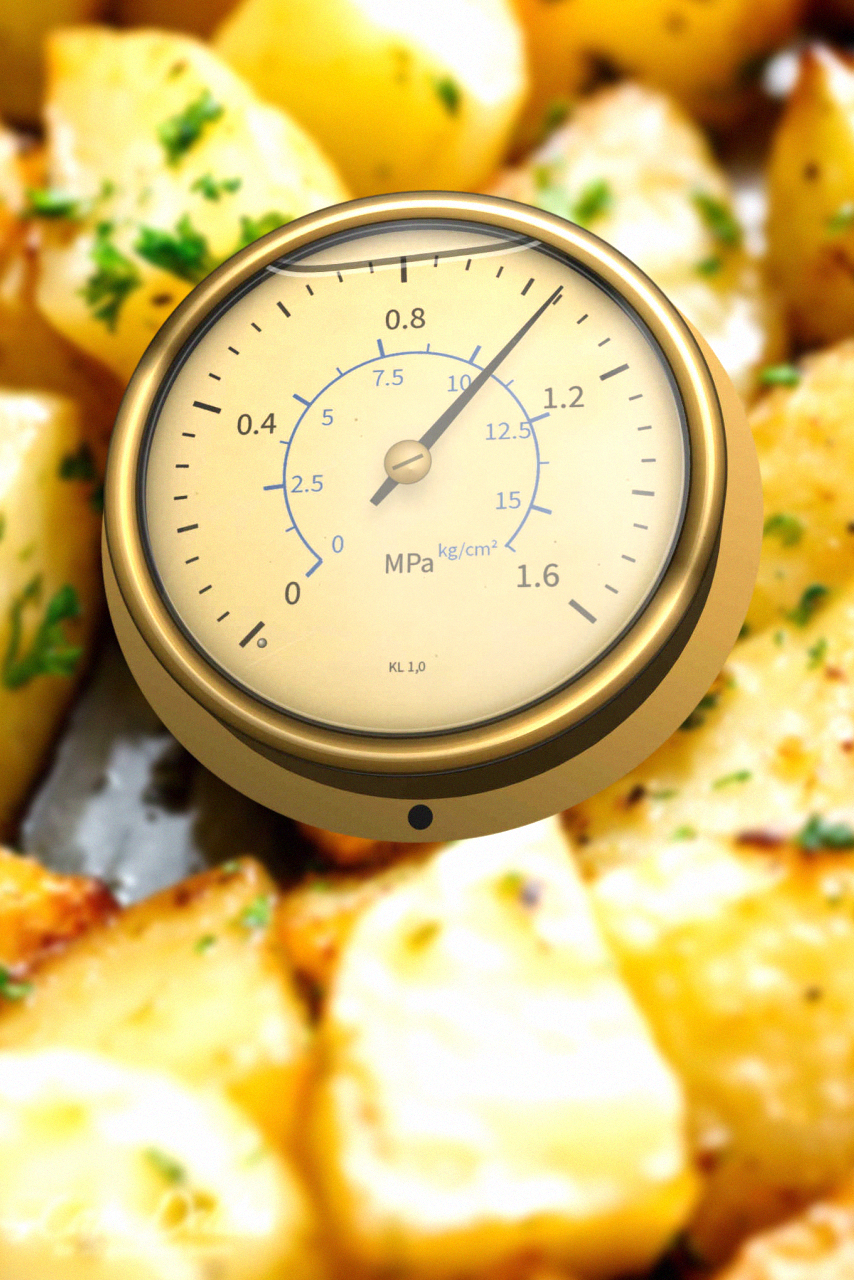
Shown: 1.05 MPa
